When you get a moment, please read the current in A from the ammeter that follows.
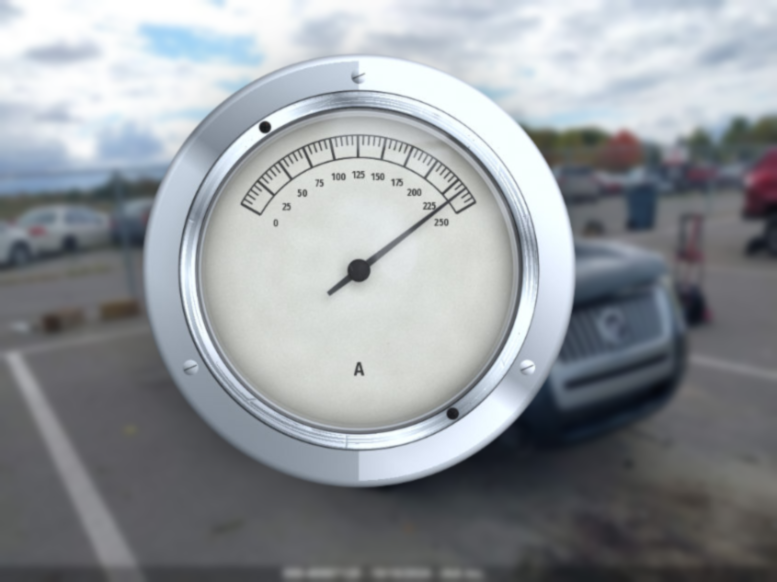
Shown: 235 A
